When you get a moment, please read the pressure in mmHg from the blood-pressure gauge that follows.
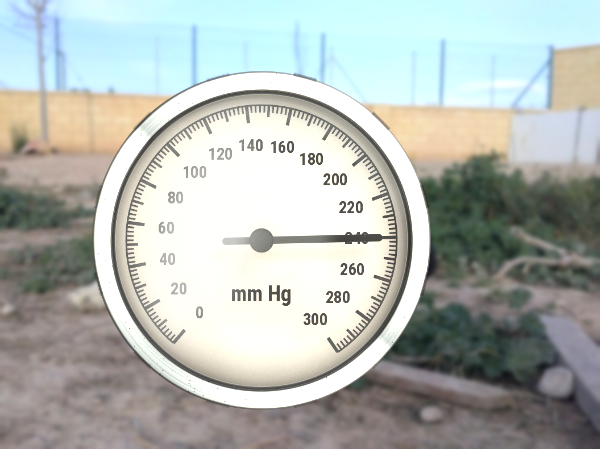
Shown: 240 mmHg
